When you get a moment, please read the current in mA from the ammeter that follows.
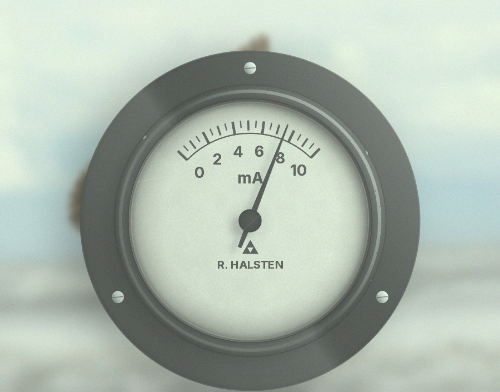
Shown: 7.5 mA
